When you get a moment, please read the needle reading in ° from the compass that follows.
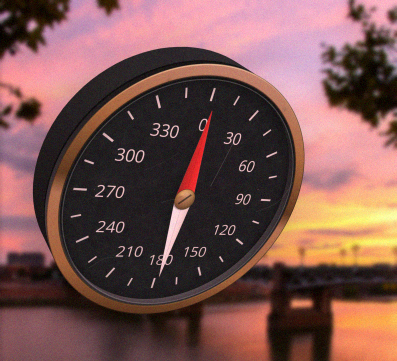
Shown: 0 °
